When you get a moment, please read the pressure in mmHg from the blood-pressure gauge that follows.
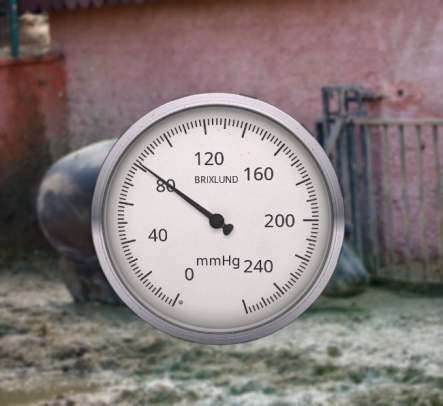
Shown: 82 mmHg
